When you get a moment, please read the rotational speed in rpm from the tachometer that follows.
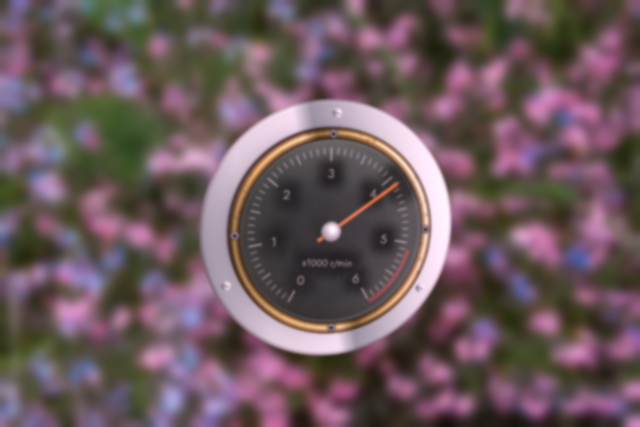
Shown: 4100 rpm
